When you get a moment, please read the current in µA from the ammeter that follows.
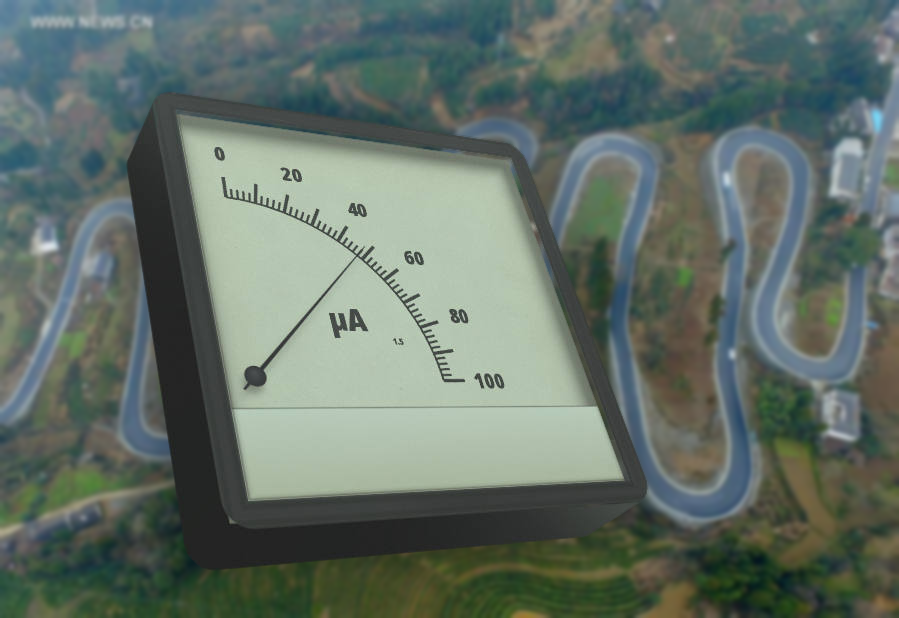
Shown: 48 µA
